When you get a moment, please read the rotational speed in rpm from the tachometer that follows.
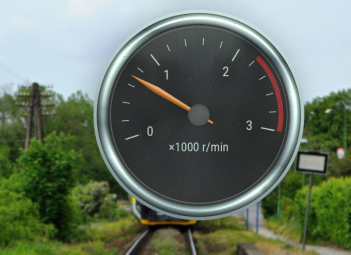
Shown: 700 rpm
